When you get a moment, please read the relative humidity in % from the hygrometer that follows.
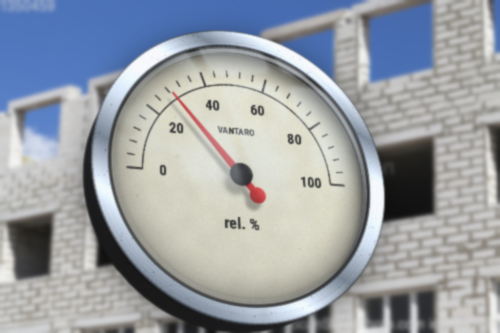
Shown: 28 %
